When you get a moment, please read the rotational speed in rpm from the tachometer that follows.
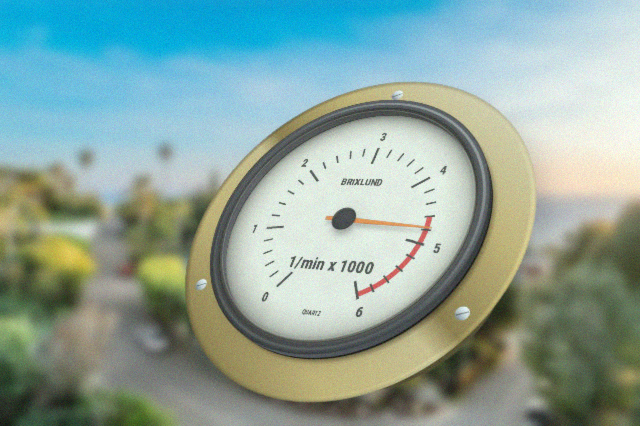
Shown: 4800 rpm
